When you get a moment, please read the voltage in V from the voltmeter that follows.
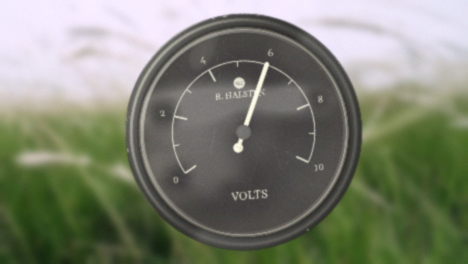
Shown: 6 V
